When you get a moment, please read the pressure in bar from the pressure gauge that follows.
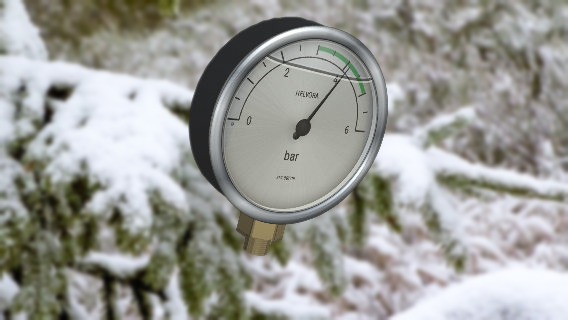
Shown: 4 bar
